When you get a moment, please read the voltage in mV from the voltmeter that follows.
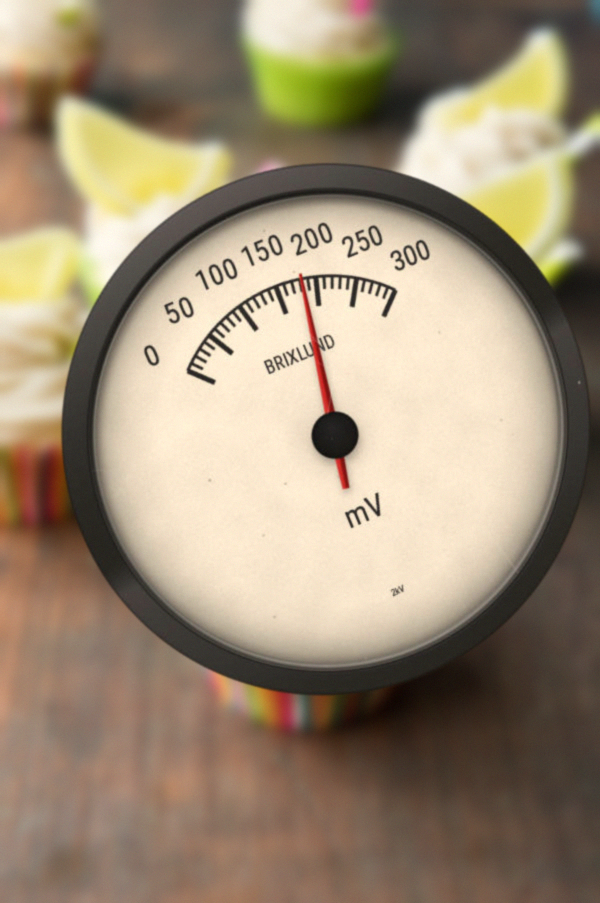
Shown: 180 mV
